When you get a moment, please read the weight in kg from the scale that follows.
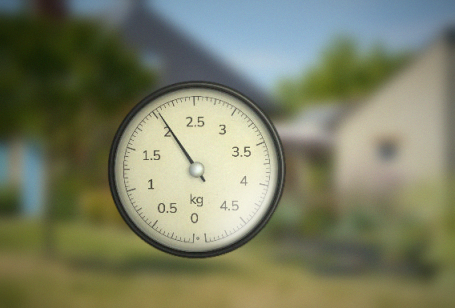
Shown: 2.05 kg
